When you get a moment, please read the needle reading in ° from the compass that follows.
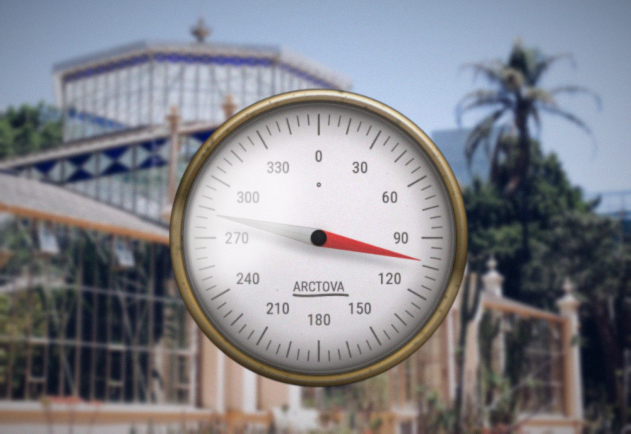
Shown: 102.5 °
